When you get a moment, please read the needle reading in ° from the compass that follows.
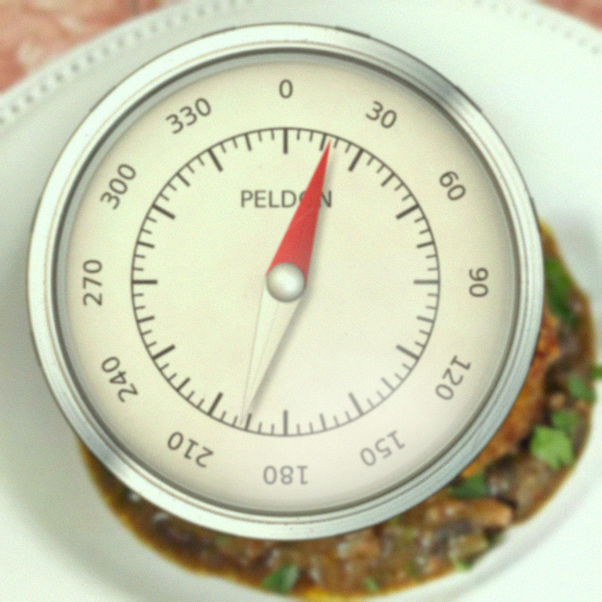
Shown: 17.5 °
